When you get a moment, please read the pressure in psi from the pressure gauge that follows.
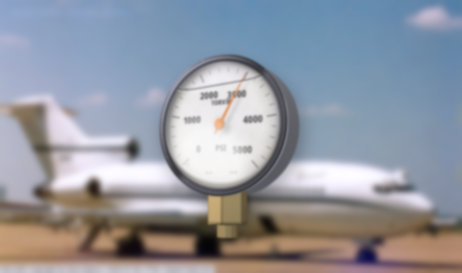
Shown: 3000 psi
